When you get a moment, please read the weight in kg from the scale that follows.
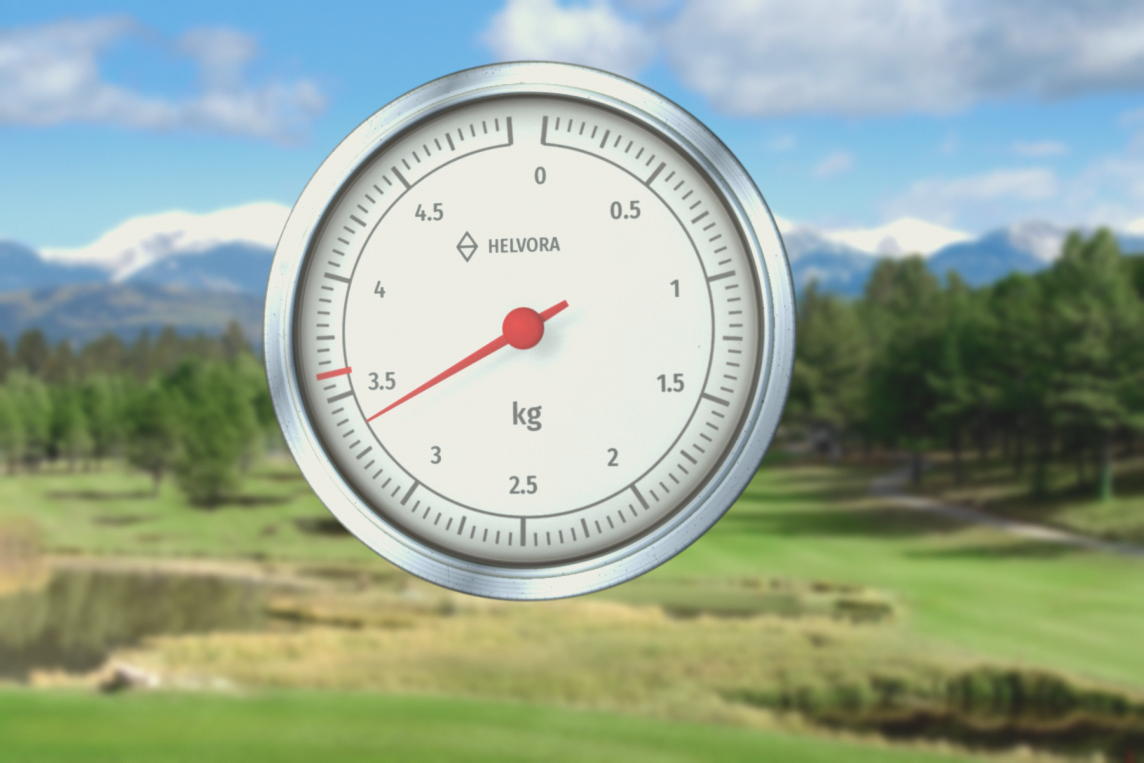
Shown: 3.35 kg
